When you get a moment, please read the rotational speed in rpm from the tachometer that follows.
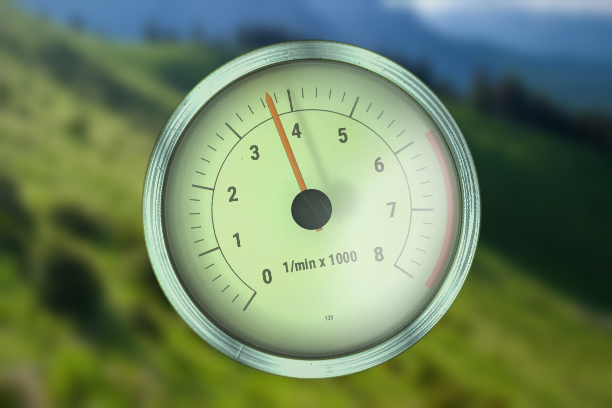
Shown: 3700 rpm
